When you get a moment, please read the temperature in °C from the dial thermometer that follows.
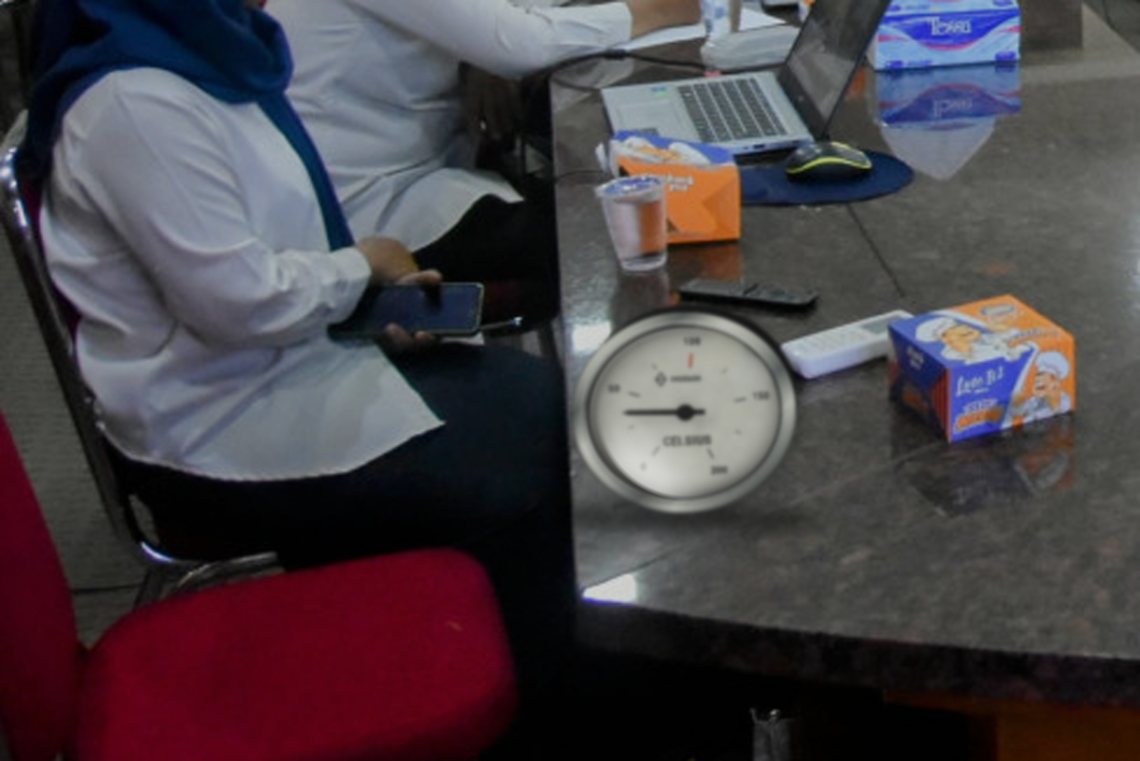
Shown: 37.5 °C
